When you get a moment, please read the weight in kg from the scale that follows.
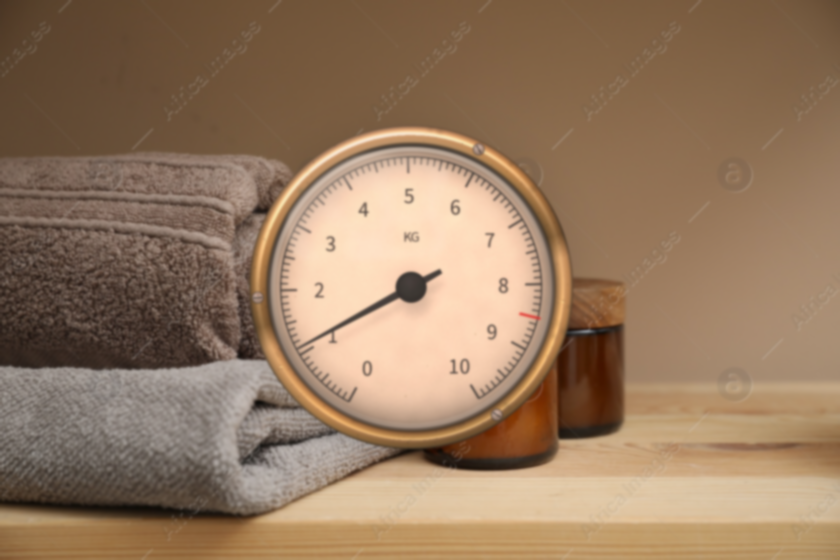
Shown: 1.1 kg
